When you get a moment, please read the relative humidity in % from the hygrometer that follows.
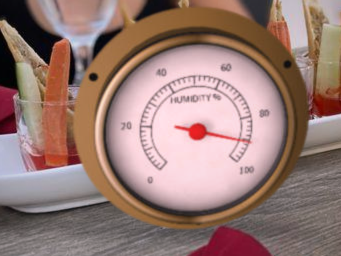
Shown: 90 %
